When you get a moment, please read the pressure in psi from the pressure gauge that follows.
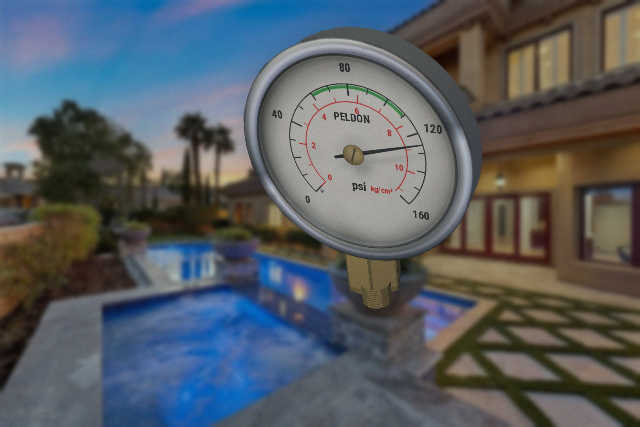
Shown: 125 psi
